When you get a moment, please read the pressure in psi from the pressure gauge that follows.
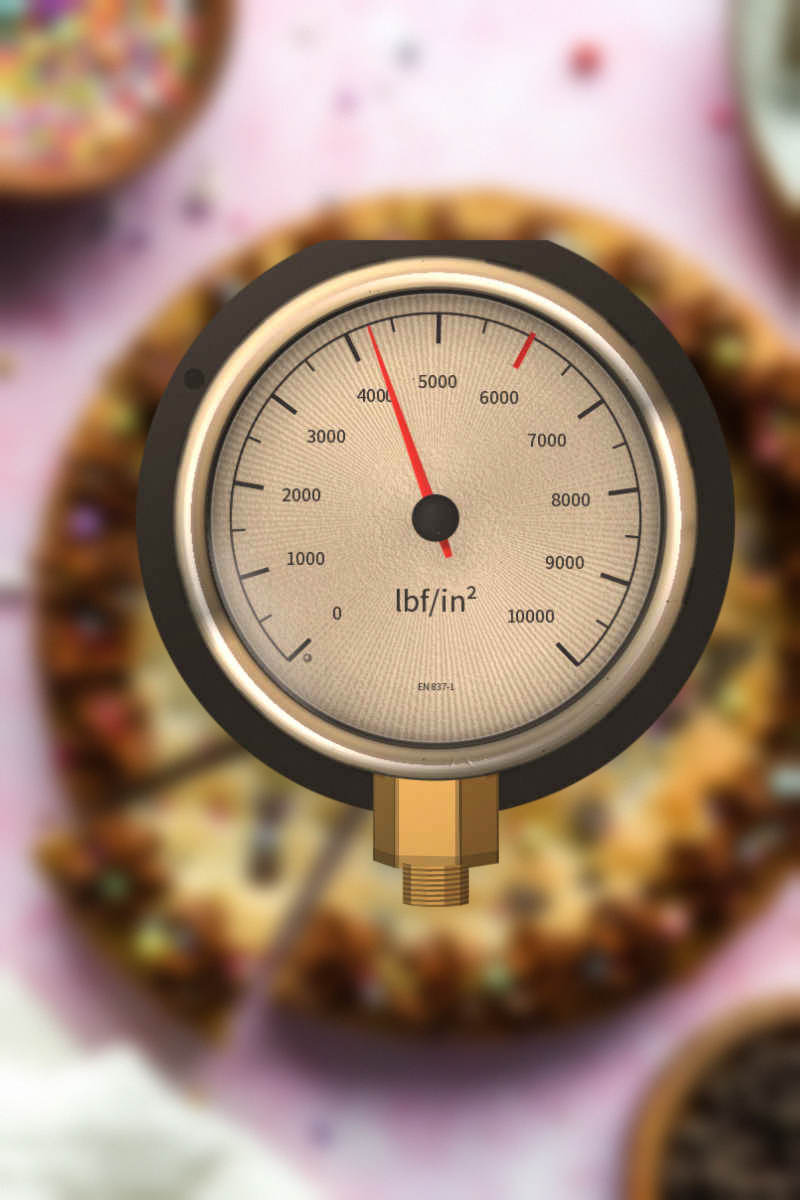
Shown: 4250 psi
